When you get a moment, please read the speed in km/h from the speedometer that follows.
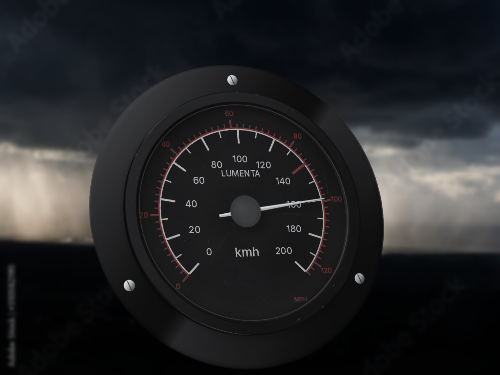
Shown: 160 km/h
